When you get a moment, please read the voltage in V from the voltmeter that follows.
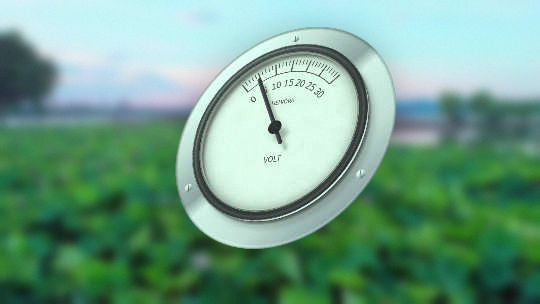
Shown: 5 V
